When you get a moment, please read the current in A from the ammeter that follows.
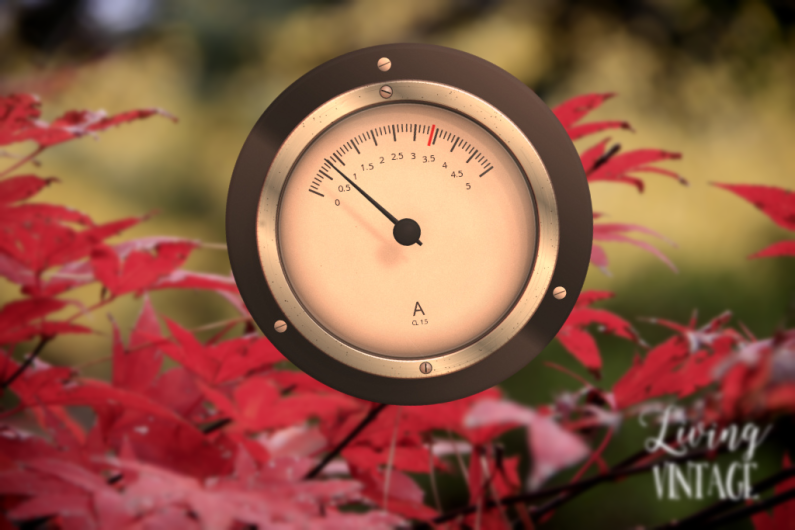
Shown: 0.8 A
